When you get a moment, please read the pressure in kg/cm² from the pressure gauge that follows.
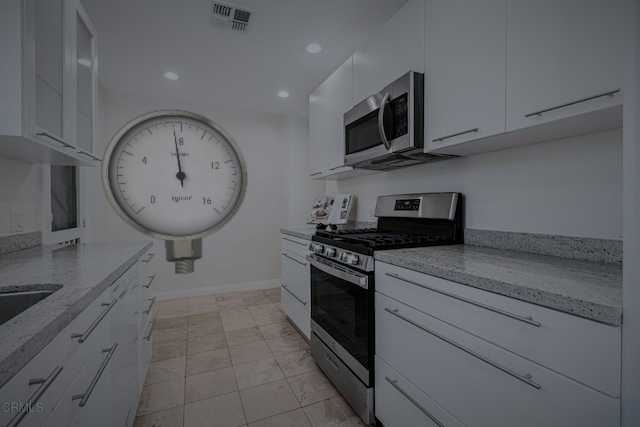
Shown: 7.5 kg/cm²
